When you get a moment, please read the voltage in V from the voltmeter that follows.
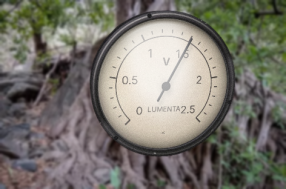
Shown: 1.5 V
